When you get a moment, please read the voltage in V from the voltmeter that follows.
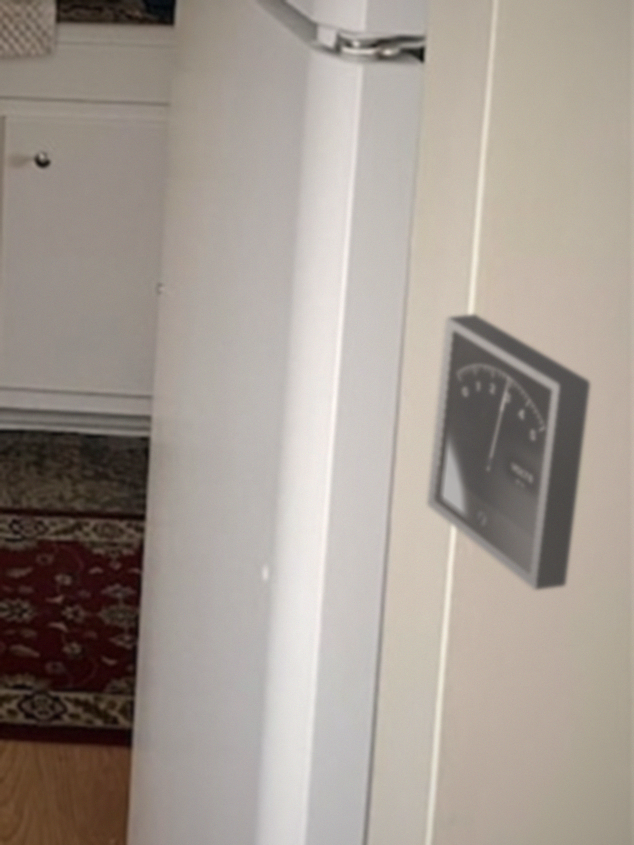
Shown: 3 V
